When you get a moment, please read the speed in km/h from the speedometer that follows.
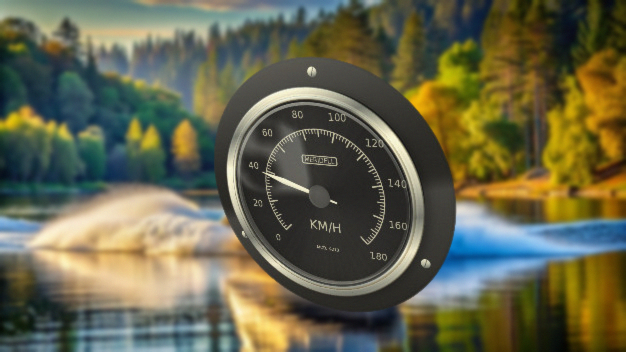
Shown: 40 km/h
